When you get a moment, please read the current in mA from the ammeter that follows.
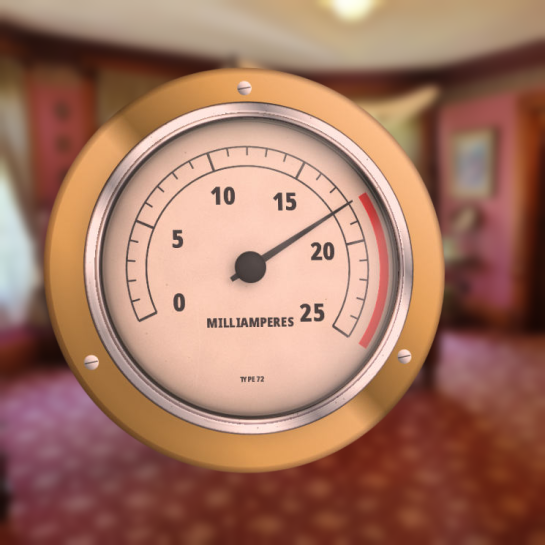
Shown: 18 mA
